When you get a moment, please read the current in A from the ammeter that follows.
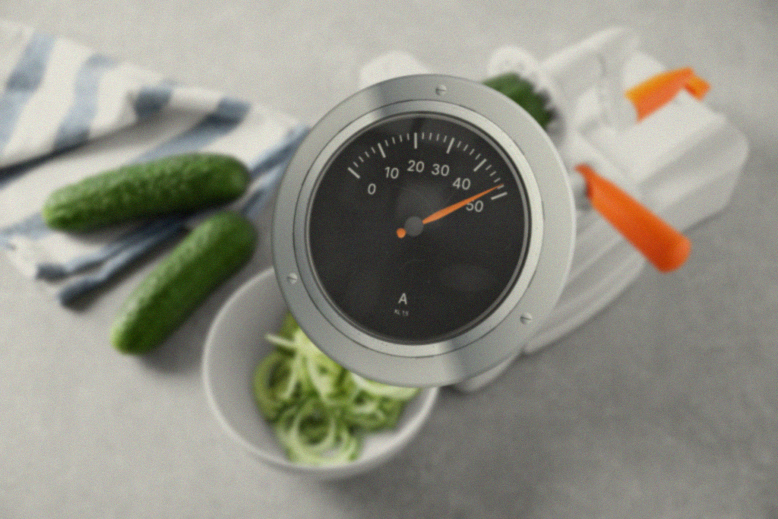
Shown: 48 A
